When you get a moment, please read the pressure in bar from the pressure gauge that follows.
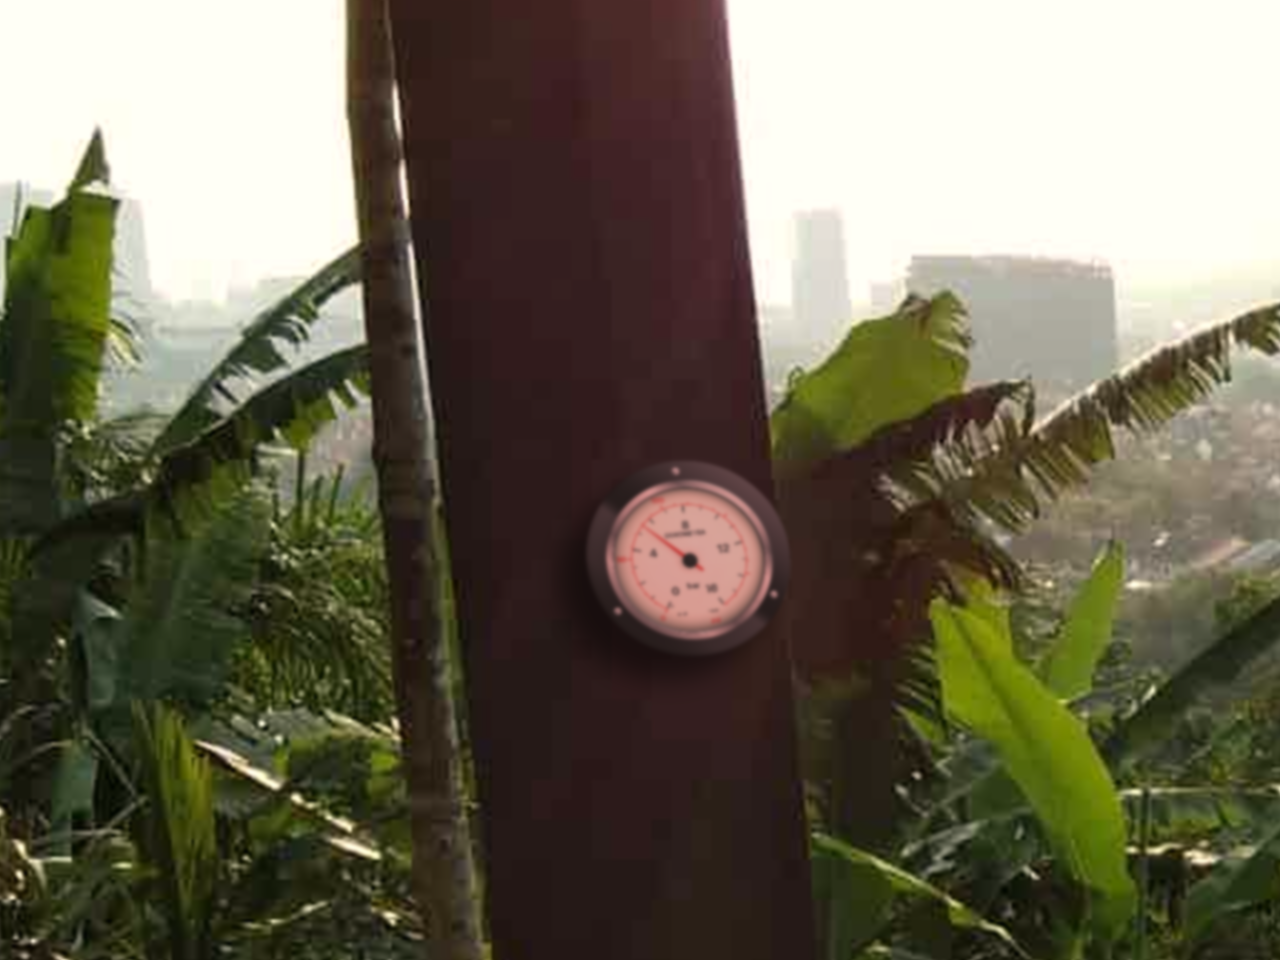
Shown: 5.5 bar
